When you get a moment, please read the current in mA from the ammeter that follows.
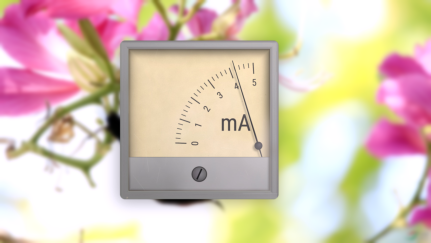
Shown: 4.2 mA
